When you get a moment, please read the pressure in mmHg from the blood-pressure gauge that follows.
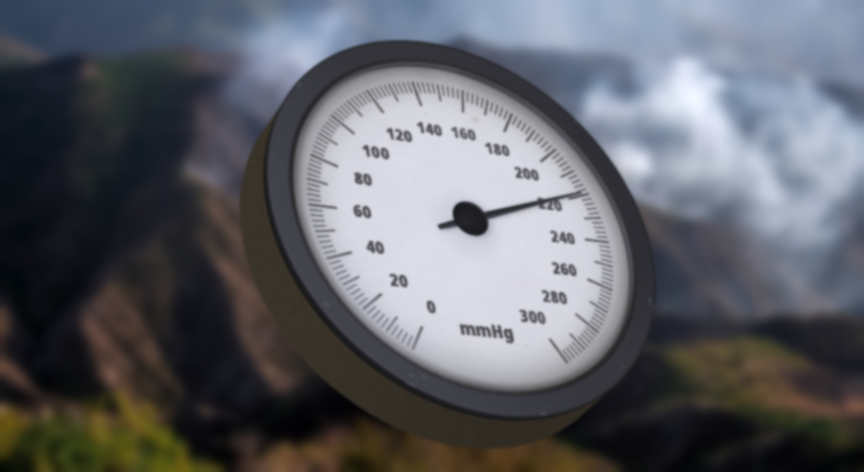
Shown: 220 mmHg
